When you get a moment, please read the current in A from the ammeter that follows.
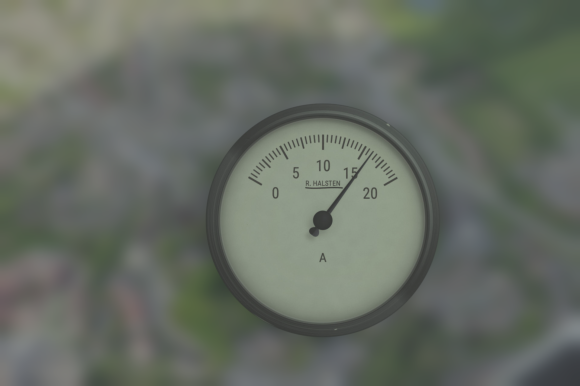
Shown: 16 A
